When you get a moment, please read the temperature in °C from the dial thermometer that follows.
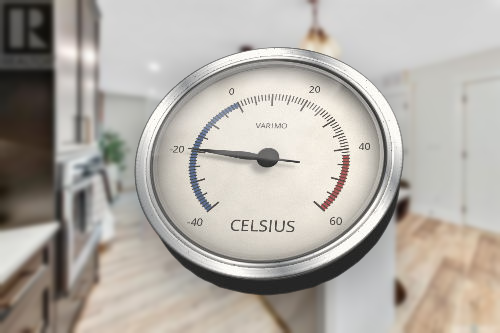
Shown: -20 °C
